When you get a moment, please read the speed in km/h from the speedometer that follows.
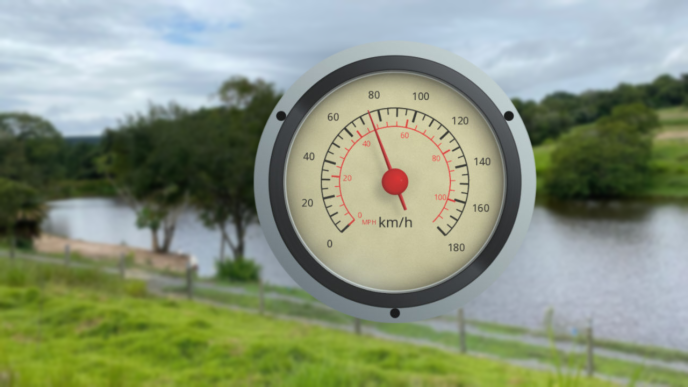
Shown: 75 km/h
